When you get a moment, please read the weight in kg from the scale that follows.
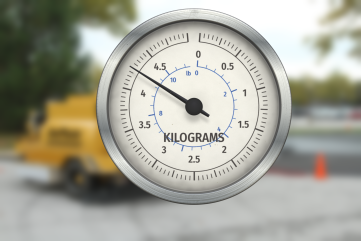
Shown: 4.25 kg
